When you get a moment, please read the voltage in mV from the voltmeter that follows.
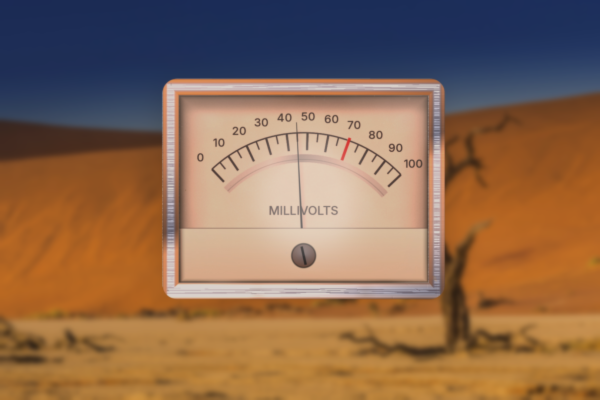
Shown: 45 mV
